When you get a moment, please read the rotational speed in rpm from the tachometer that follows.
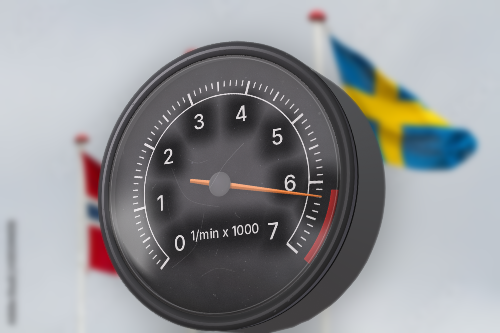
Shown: 6200 rpm
